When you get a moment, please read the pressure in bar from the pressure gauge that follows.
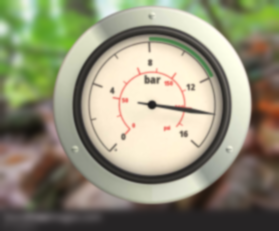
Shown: 14 bar
